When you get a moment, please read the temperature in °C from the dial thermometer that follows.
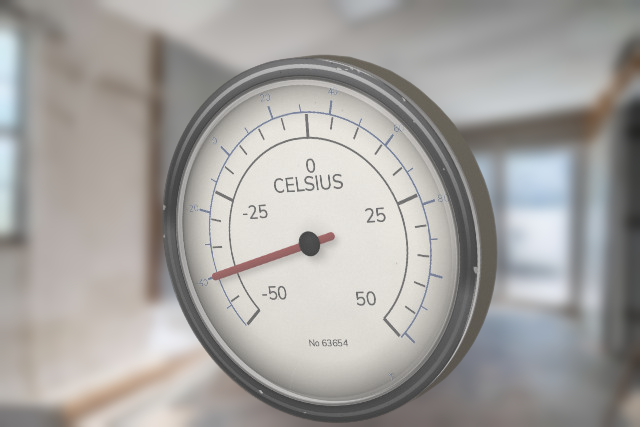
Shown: -40 °C
